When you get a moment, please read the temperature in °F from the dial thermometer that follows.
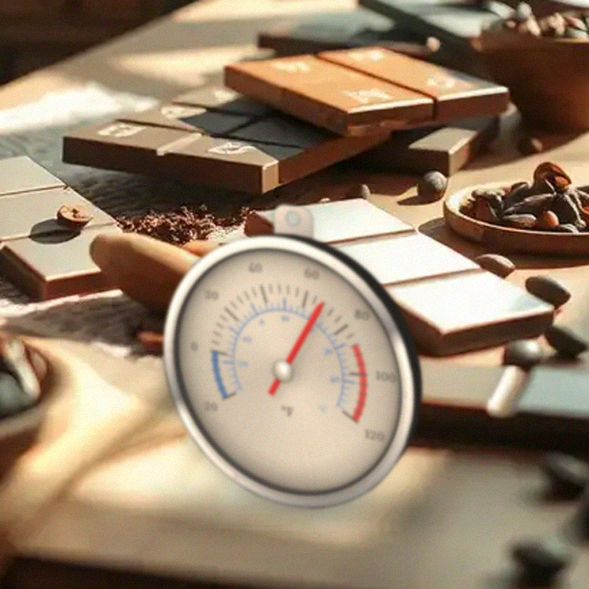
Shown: 68 °F
